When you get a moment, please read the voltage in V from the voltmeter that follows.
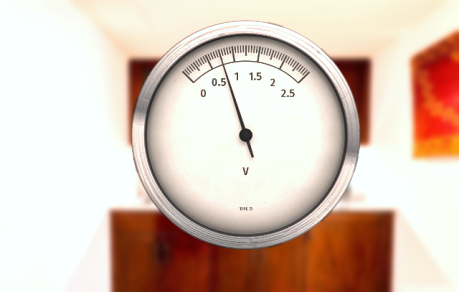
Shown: 0.75 V
